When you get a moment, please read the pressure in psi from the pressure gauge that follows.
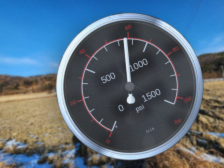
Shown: 850 psi
